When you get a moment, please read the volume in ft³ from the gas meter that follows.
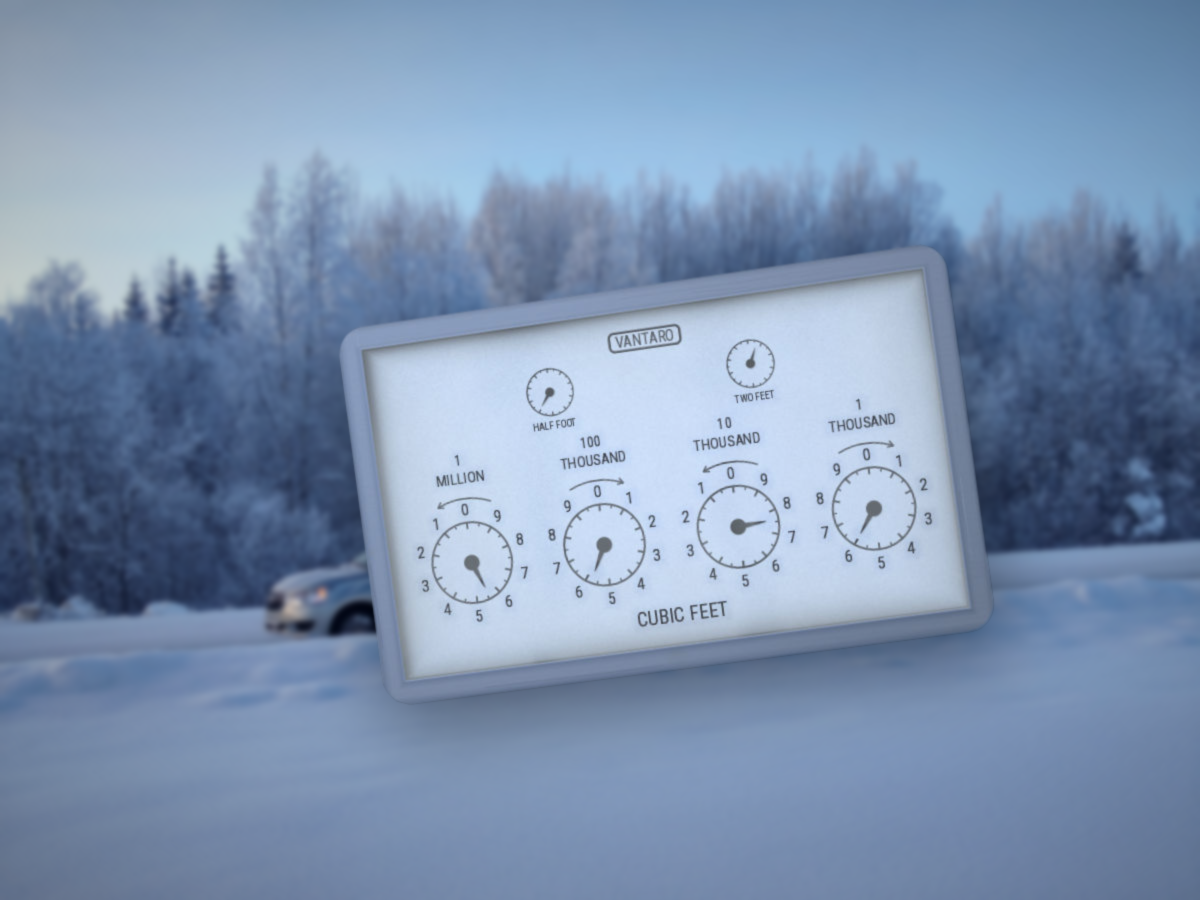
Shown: 557600 ft³
